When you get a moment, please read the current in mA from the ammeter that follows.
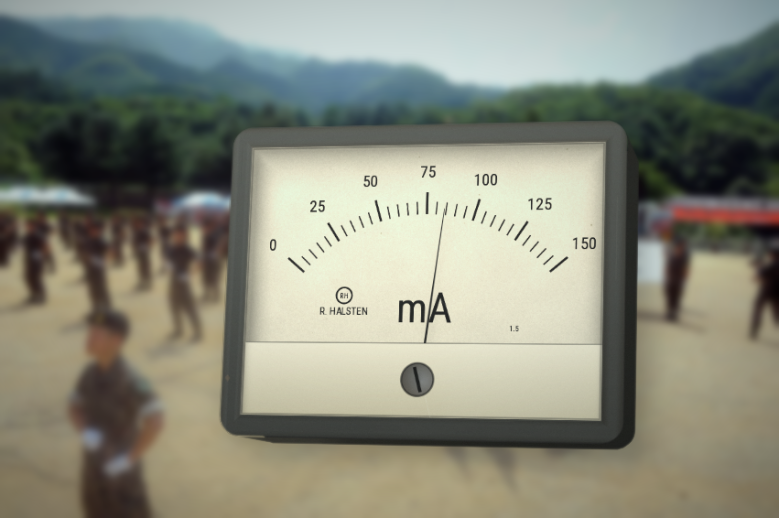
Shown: 85 mA
